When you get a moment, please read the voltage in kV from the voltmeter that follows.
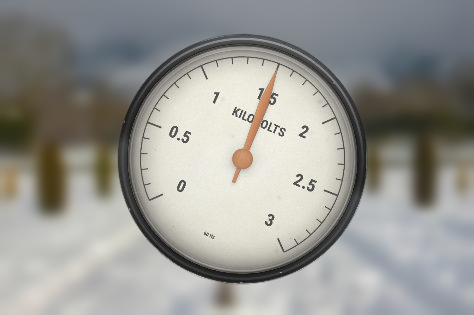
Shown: 1.5 kV
